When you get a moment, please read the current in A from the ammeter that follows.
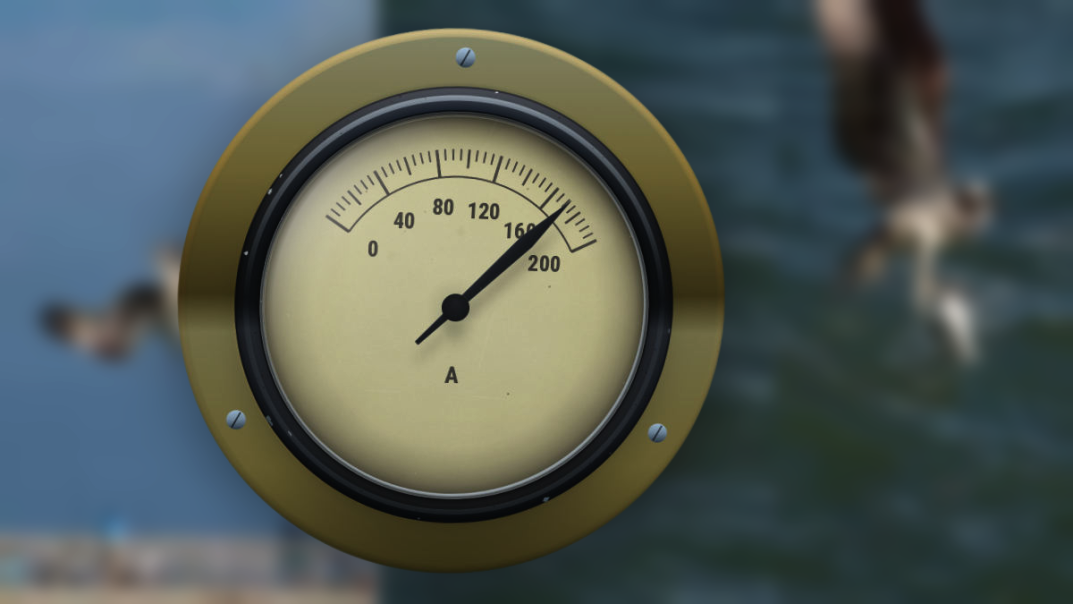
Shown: 170 A
